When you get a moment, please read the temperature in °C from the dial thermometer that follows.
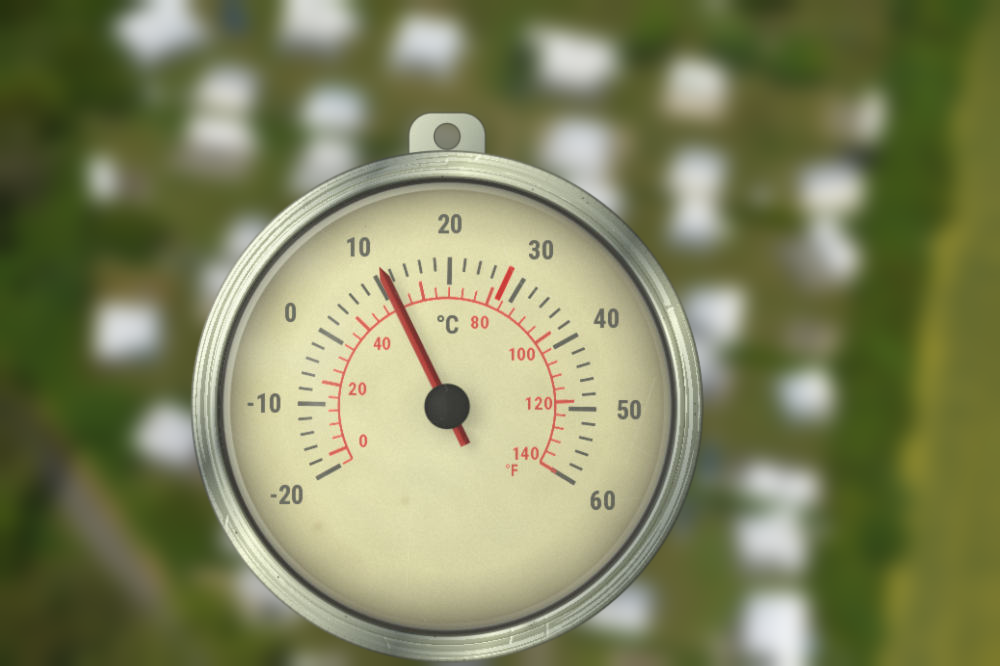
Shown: 11 °C
